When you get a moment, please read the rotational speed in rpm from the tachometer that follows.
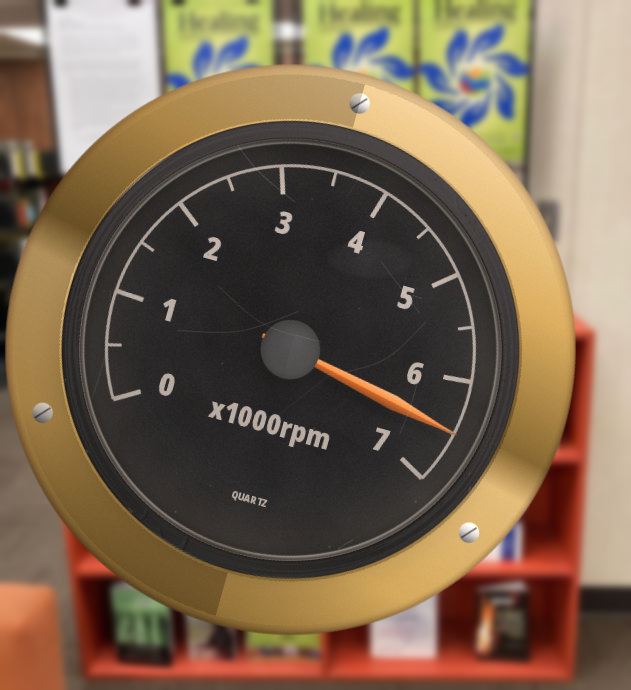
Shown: 6500 rpm
